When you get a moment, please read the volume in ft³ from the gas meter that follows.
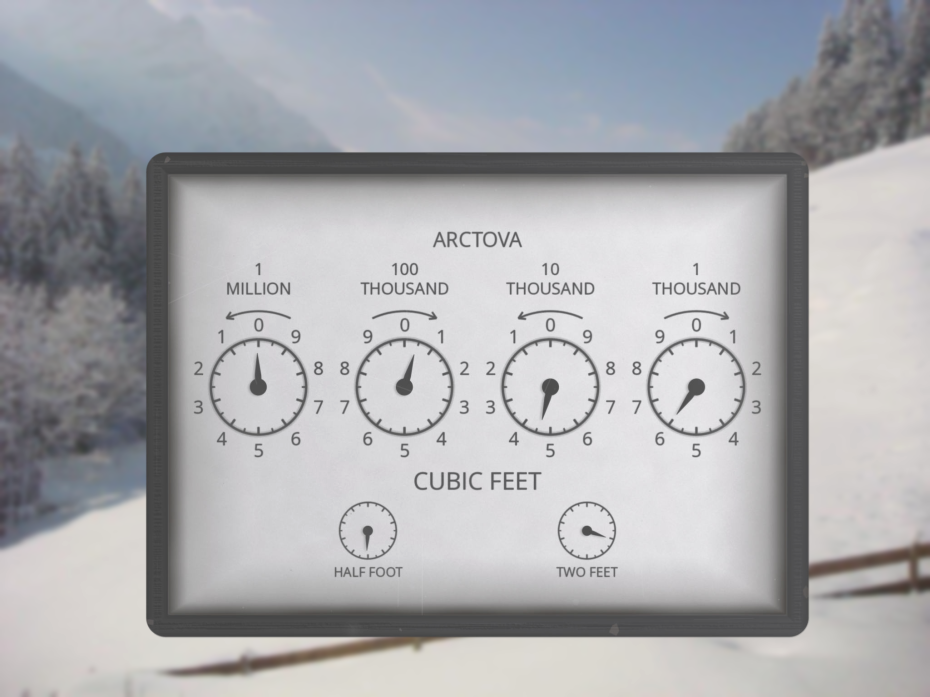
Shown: 4600 ft³
